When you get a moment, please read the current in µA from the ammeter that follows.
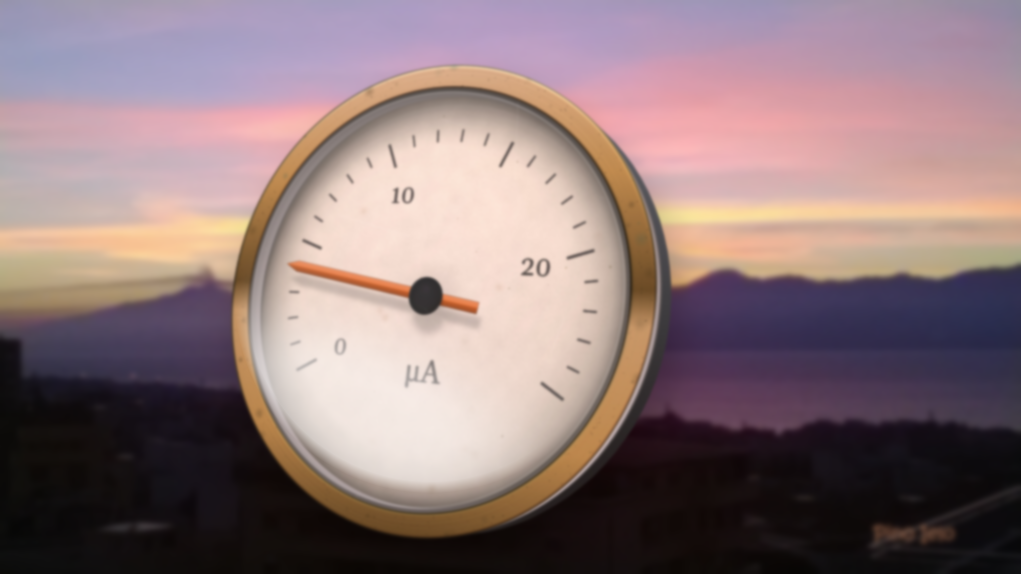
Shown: 4 µA
